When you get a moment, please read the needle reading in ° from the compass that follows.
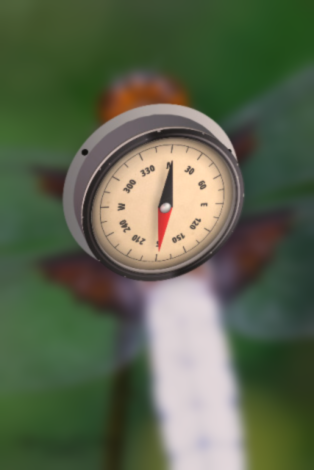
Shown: 180 °
